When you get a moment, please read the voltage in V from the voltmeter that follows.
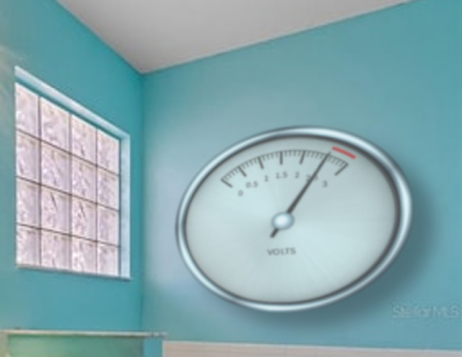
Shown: 2.5 V
